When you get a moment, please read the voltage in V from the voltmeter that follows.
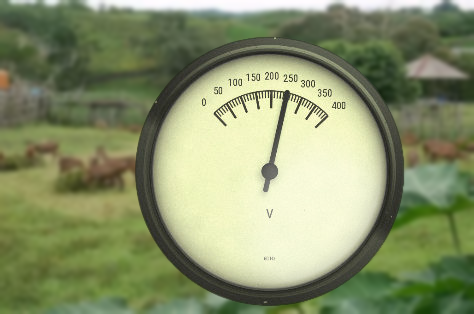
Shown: 250 V
